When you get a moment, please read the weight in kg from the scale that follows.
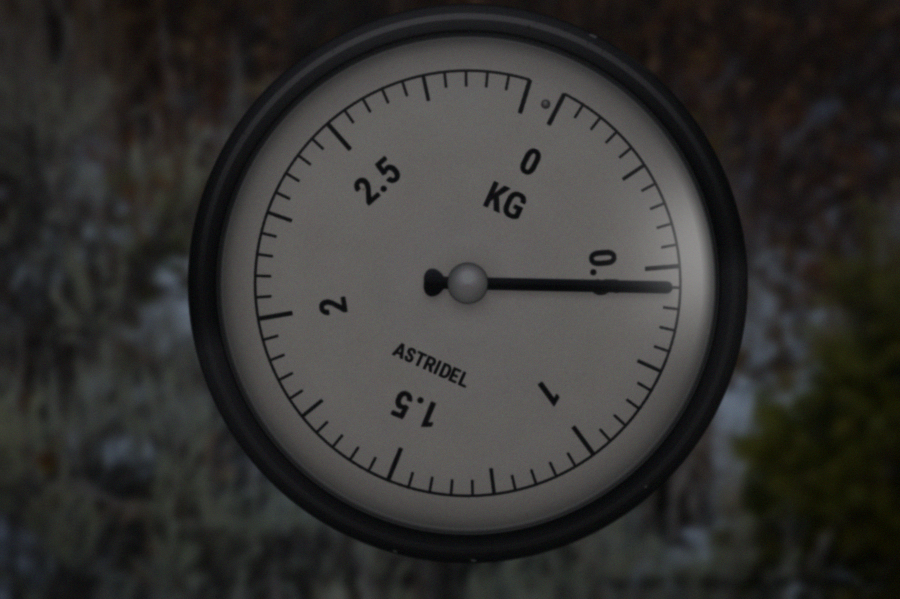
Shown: 0.55 kg
